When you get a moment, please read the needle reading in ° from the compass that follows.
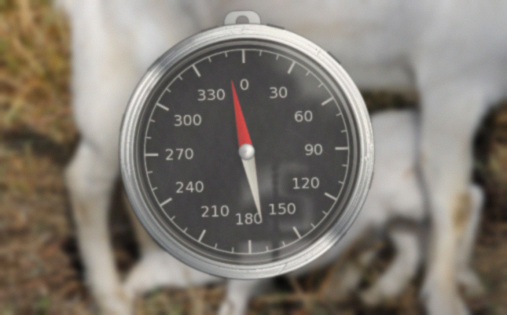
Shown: 350 °
